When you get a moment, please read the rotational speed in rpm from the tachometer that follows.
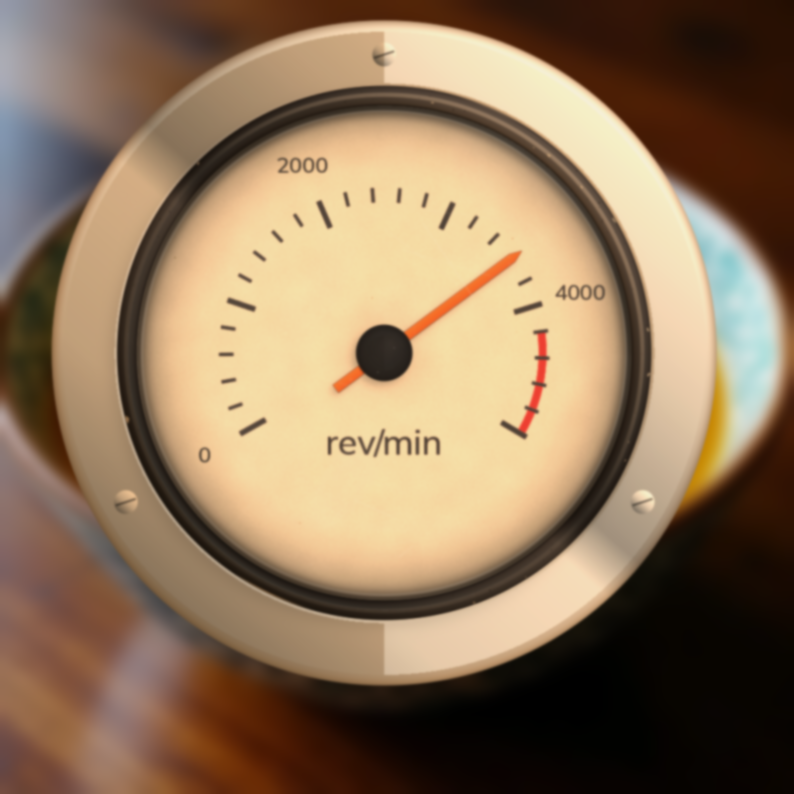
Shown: 3600 rpm
